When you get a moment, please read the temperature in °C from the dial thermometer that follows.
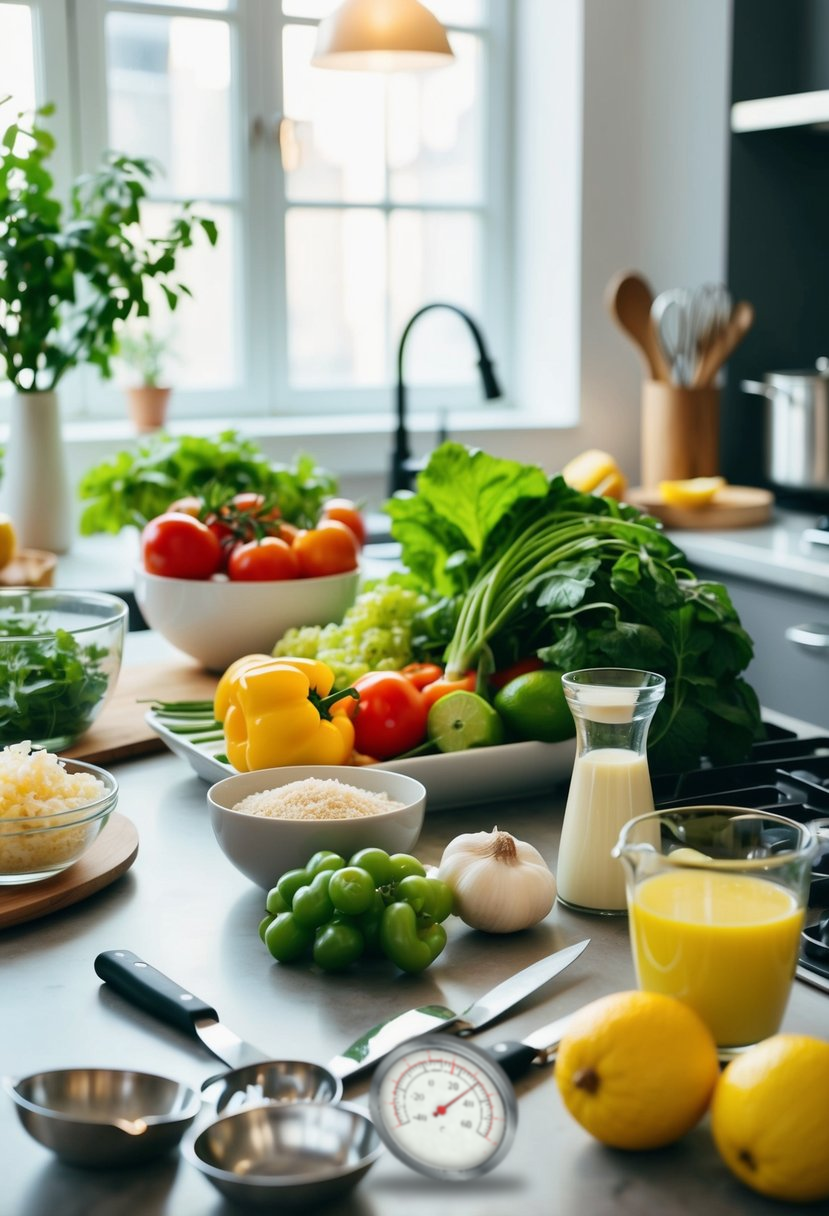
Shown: 30 °C
